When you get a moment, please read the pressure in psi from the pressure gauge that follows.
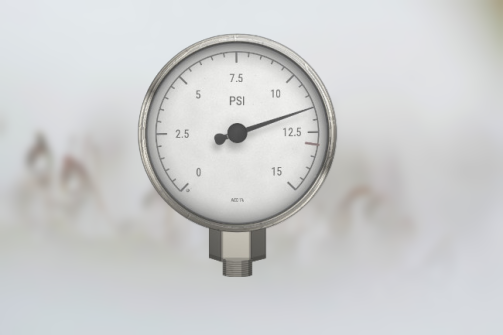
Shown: 11.5 psi
